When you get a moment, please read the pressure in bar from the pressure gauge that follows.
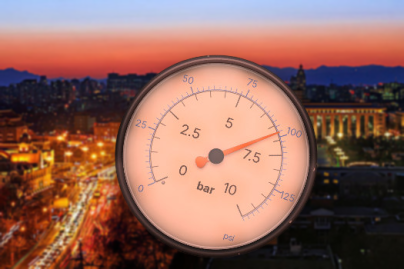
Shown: 6.75 bar
